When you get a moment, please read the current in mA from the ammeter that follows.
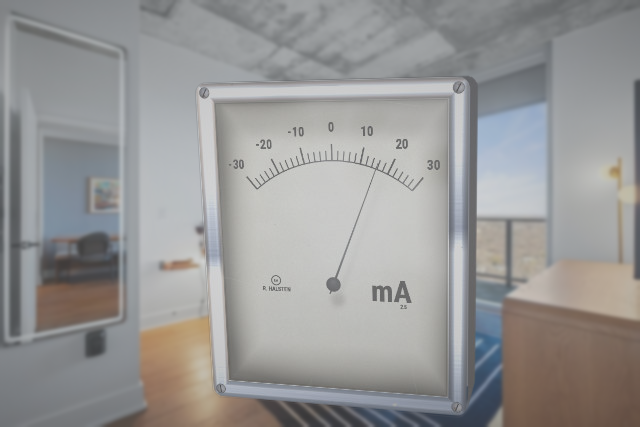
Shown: 16 mA
